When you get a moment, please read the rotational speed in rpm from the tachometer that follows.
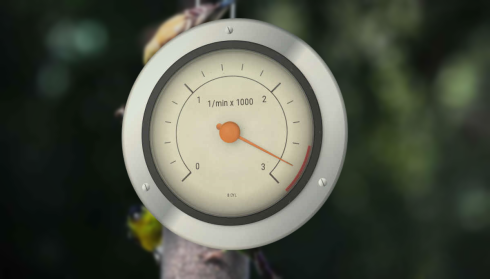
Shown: 2800 rpm
